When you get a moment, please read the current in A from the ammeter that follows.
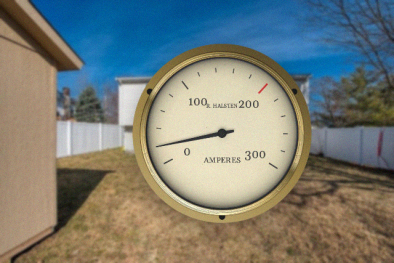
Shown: 20 A
